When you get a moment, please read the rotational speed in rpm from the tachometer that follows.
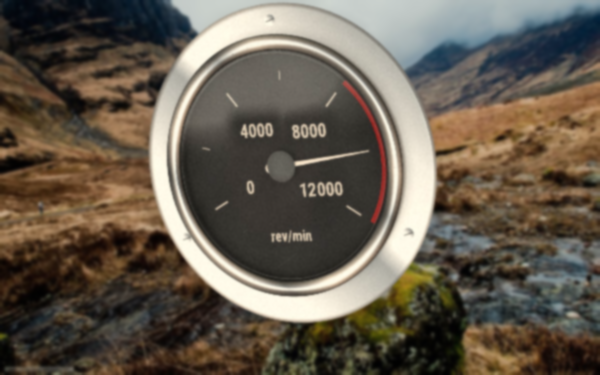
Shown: 10000 rpm
